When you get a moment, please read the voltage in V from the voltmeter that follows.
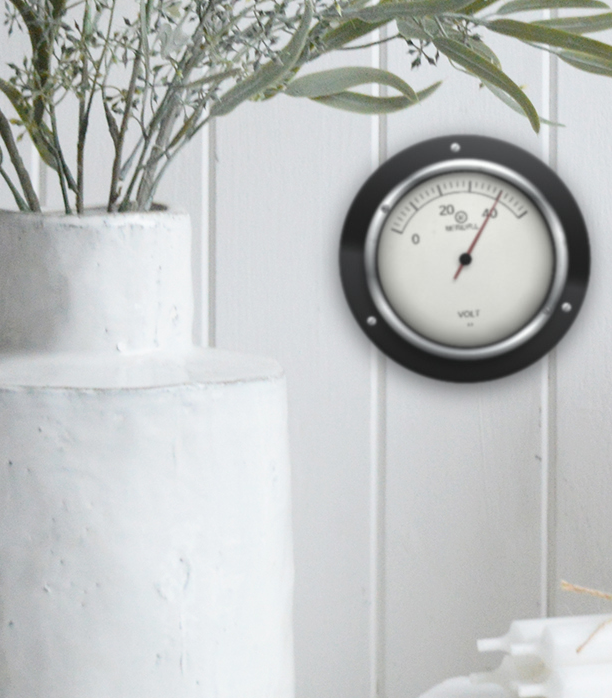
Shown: 40 V
